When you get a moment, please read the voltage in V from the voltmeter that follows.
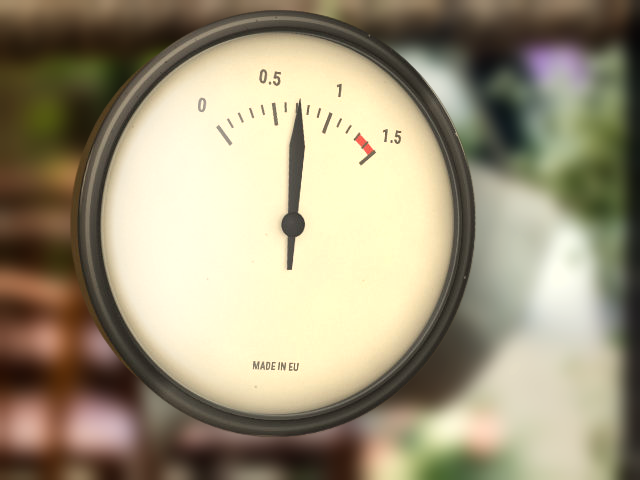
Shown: 0.7 V
